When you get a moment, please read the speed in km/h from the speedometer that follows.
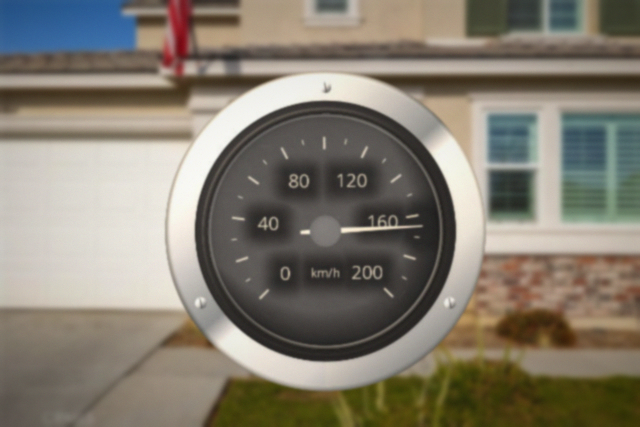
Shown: 165 km/h
